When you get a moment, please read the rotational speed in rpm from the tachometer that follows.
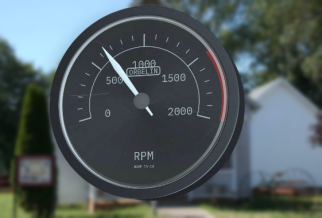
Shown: 650 rpm
